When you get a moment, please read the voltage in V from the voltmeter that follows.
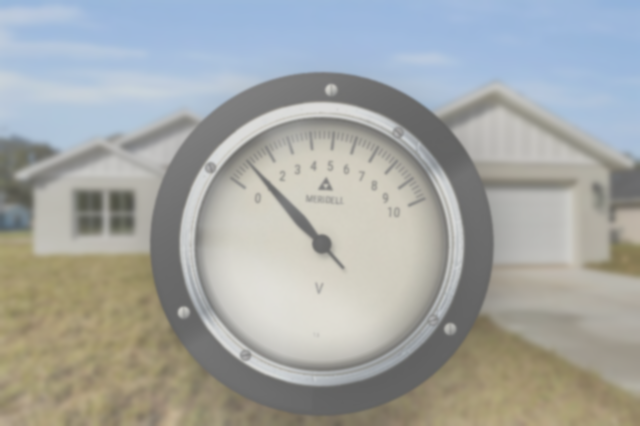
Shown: 1 V
